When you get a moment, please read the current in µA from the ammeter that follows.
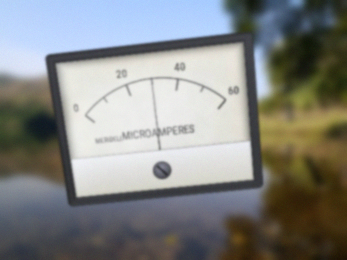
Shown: 30 µA
